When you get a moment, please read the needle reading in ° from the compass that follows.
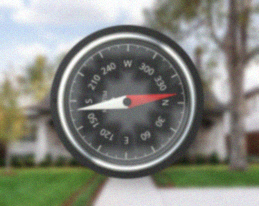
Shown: 350 °
